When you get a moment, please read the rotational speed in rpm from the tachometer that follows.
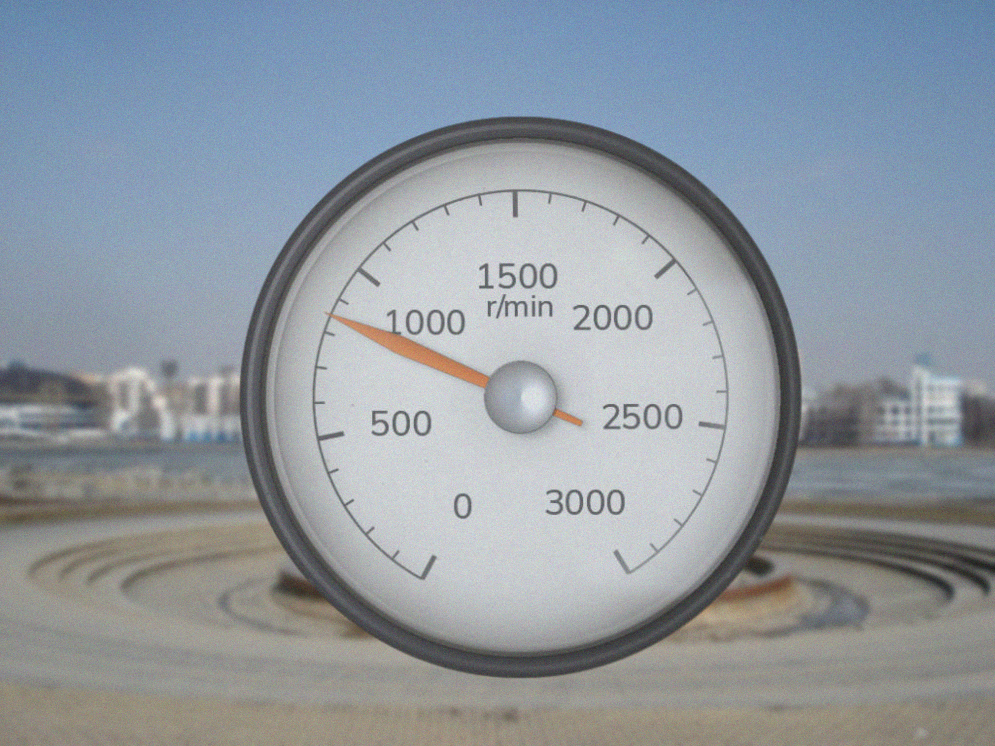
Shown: 850 rpm
